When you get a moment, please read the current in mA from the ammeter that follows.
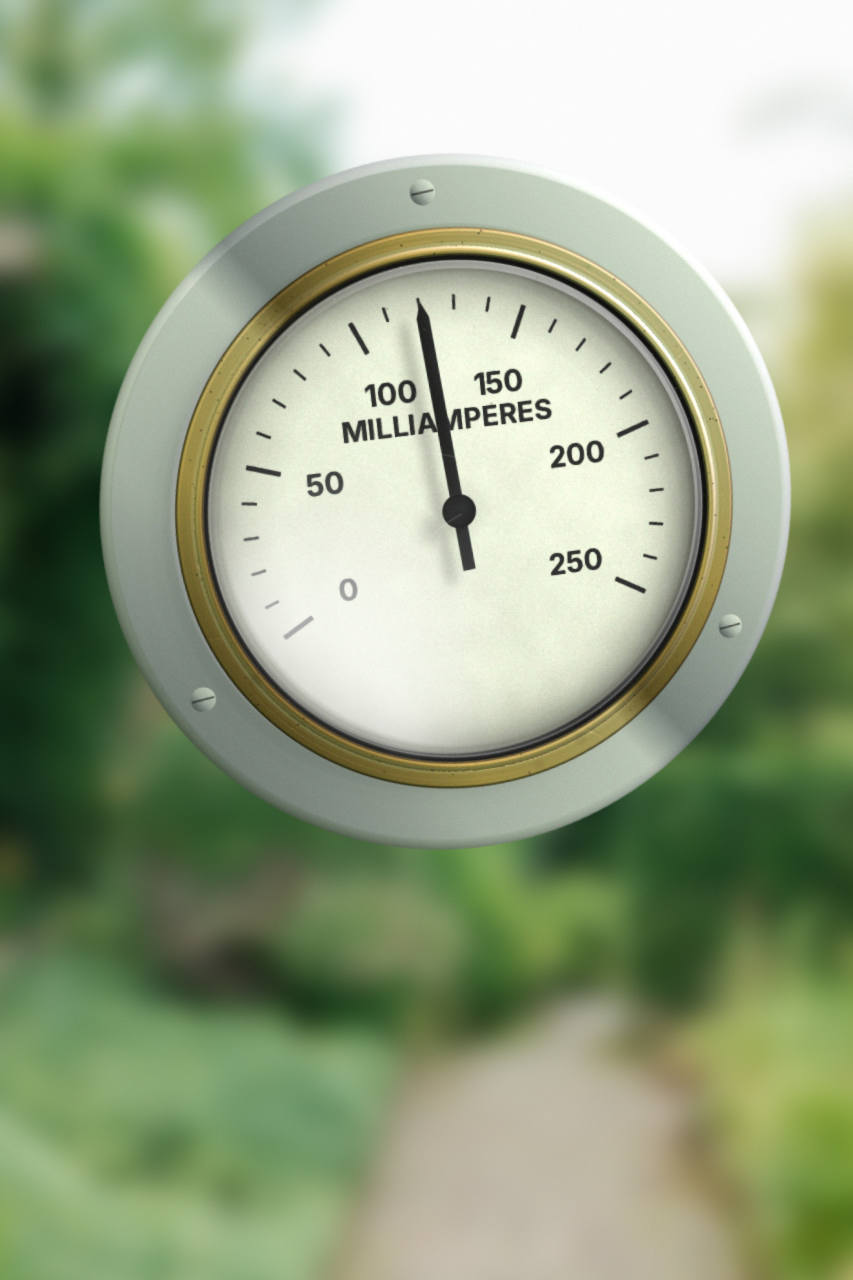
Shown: 120 mA
